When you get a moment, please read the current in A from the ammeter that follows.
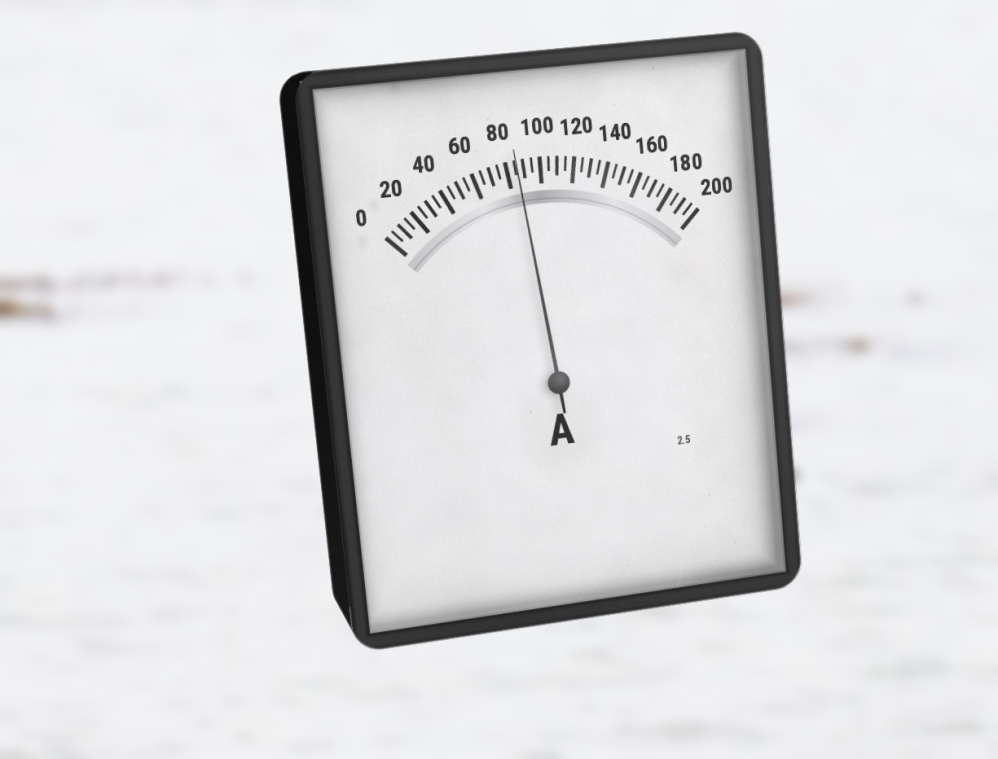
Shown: 85 A
